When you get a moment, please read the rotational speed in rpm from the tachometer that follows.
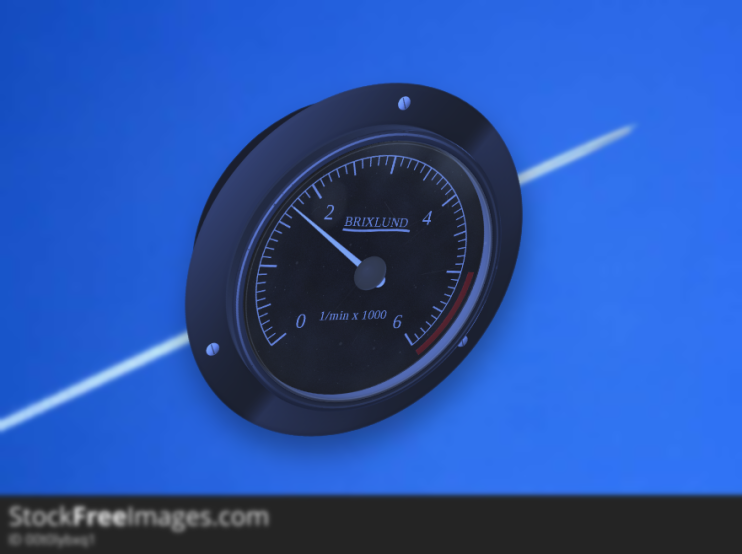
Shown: 1700 rpm
